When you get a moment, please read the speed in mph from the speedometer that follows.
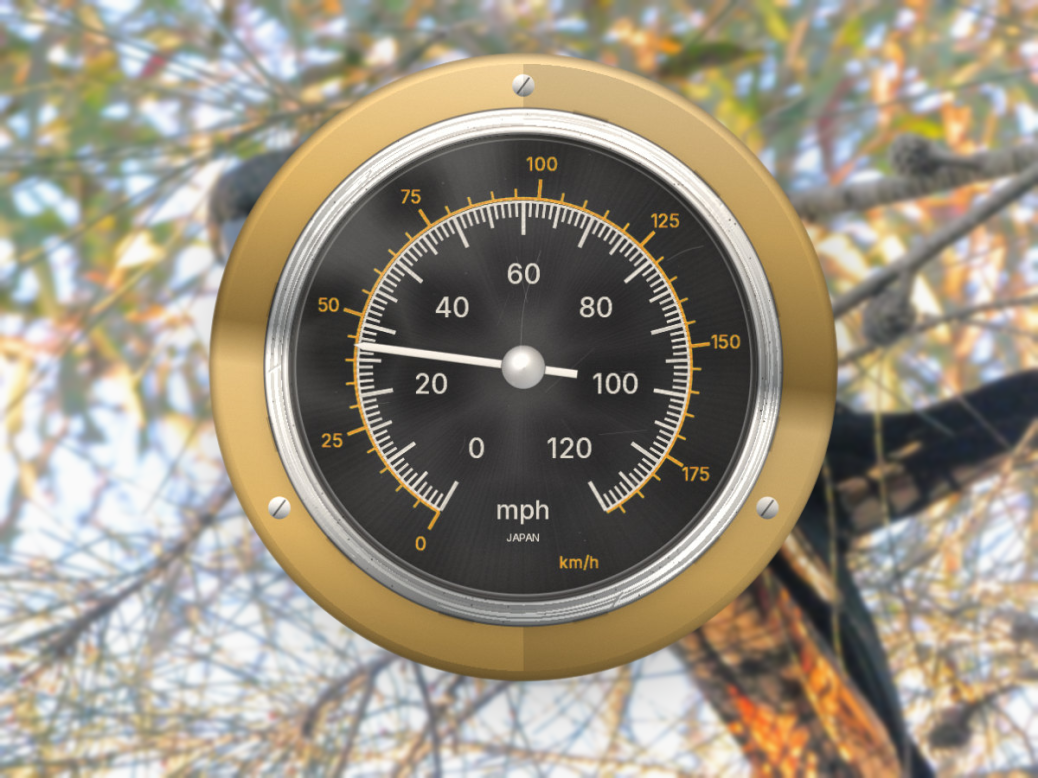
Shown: 27 mph
